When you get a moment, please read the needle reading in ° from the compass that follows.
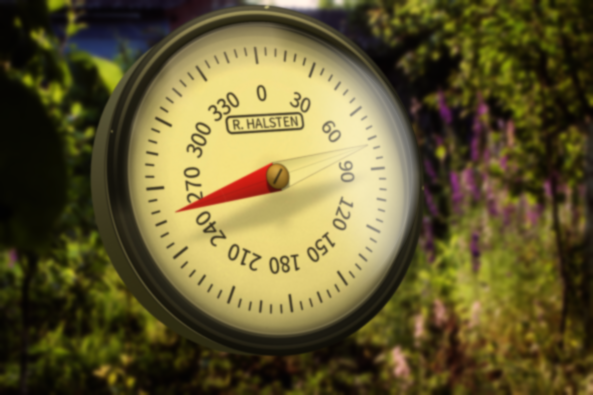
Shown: 257.5 °
